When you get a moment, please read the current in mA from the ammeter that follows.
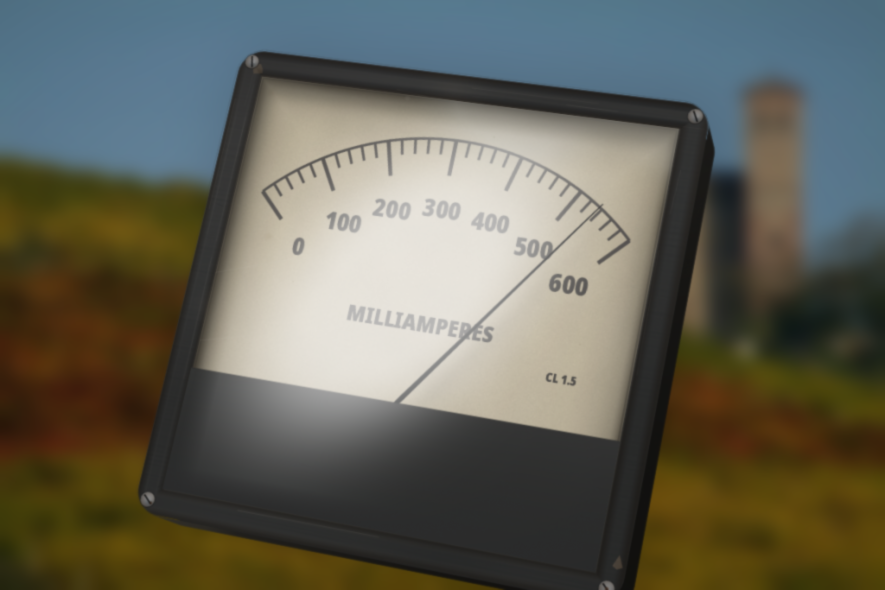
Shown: 540 mA
